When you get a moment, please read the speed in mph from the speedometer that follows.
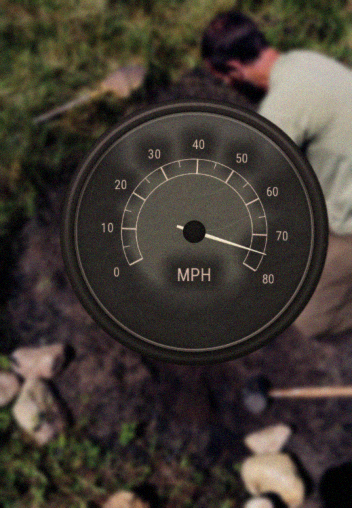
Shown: 75 mph
